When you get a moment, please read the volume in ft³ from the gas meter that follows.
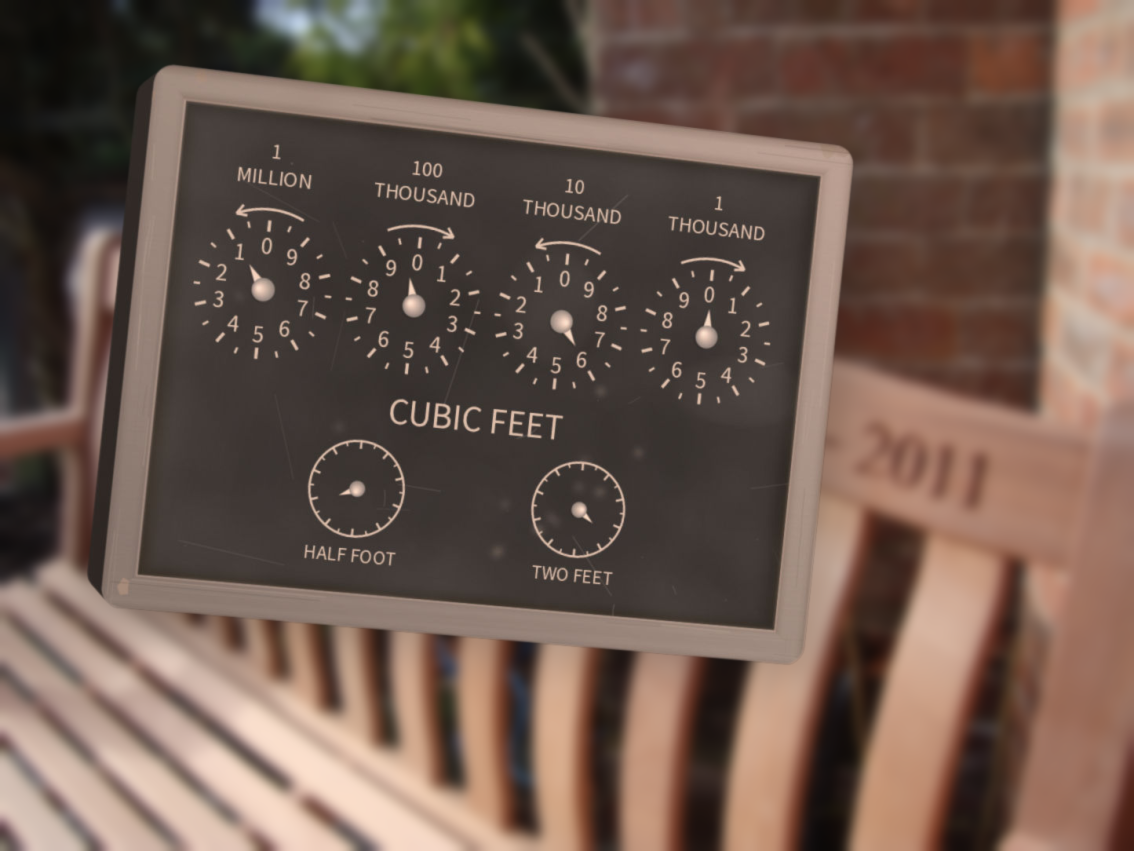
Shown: 96000 ft³
